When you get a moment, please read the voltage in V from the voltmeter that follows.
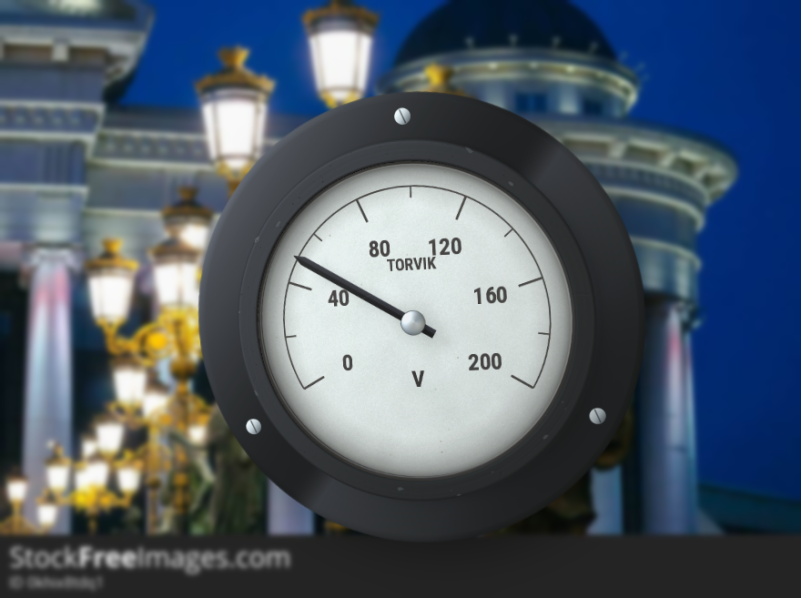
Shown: 50 V
